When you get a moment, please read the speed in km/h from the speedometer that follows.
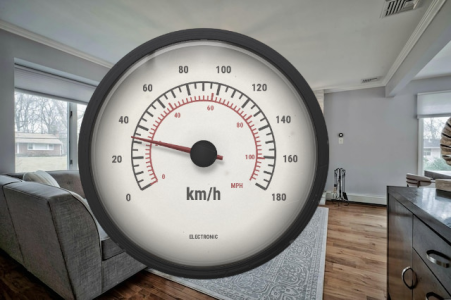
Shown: 32.5 km/h
